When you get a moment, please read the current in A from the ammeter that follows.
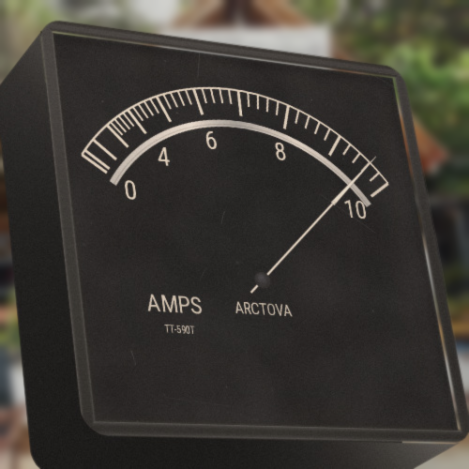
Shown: 9.6 A
